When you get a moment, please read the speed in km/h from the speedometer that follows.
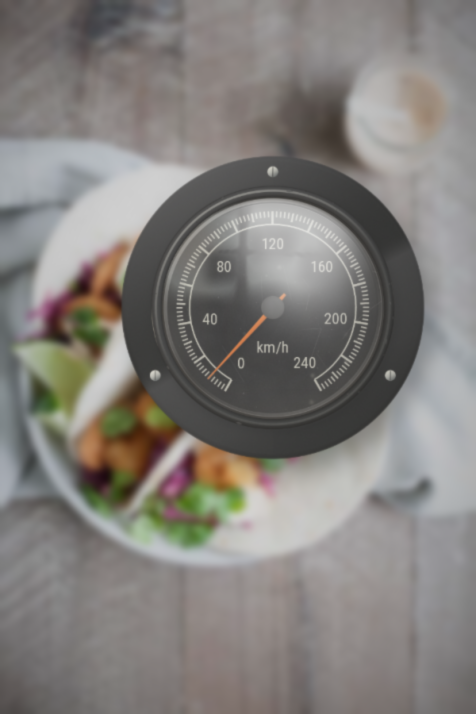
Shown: 10 km/h
